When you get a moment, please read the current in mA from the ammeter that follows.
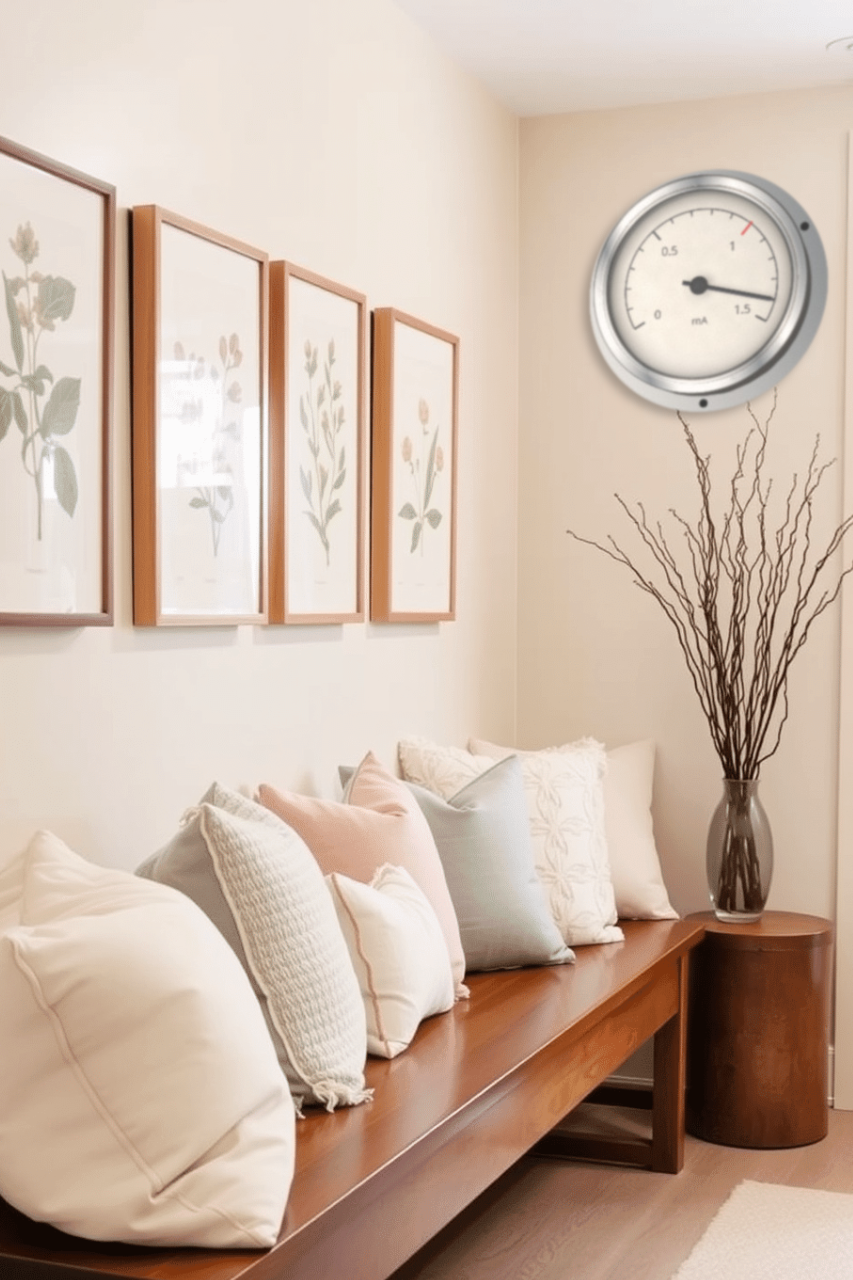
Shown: 1.4 mA
